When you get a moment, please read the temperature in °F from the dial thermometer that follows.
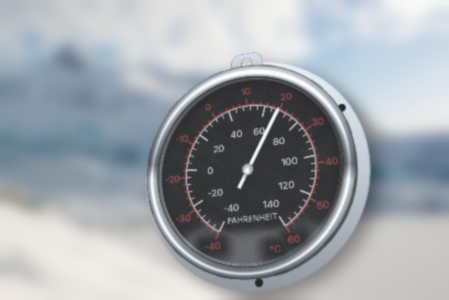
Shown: 68 °F
